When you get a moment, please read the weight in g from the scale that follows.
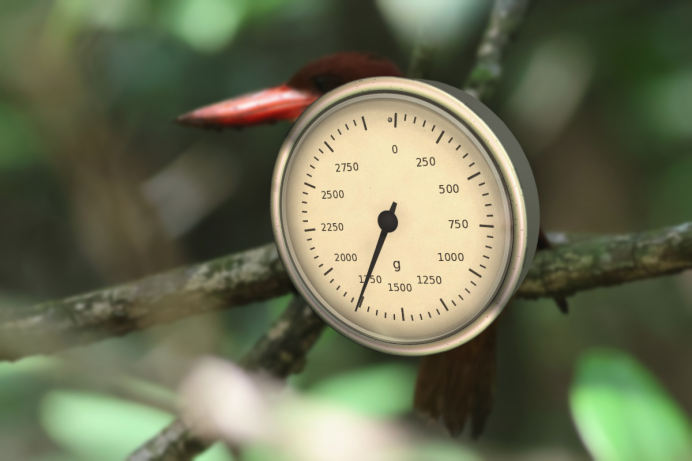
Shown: 1750 g
